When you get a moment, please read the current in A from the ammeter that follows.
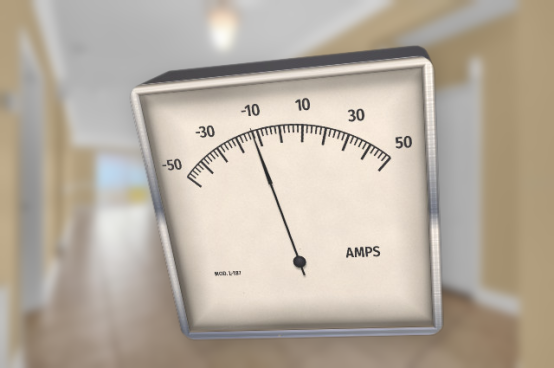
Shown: -12 A
